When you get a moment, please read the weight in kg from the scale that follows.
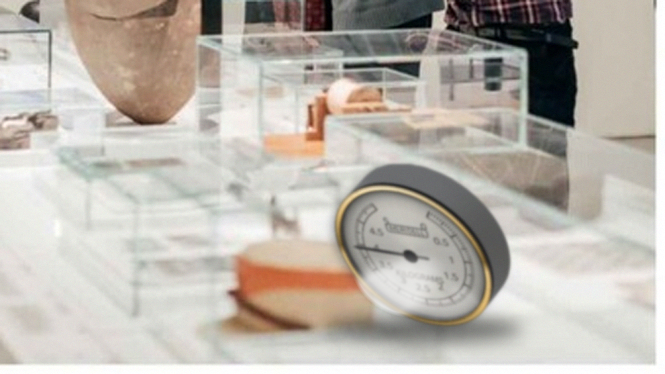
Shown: 4 kg
